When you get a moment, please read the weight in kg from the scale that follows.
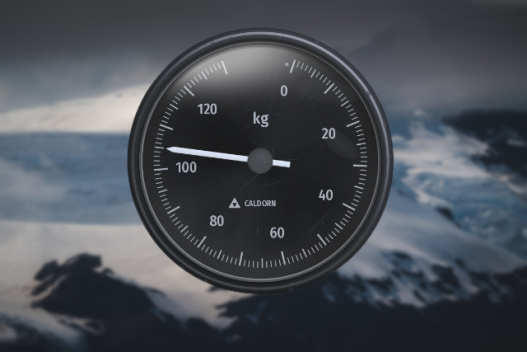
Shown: 105 kg
